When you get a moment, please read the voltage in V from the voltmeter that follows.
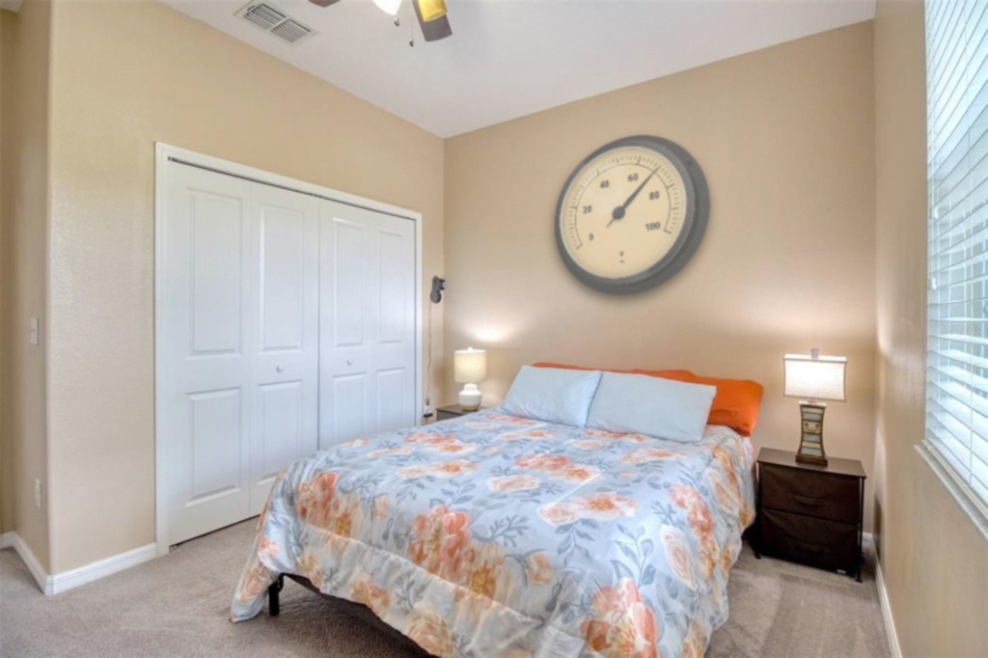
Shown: 70 V
